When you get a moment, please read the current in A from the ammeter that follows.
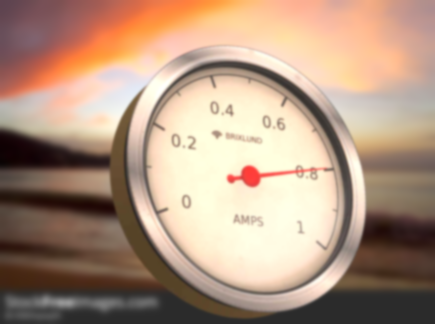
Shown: 0.8 A
